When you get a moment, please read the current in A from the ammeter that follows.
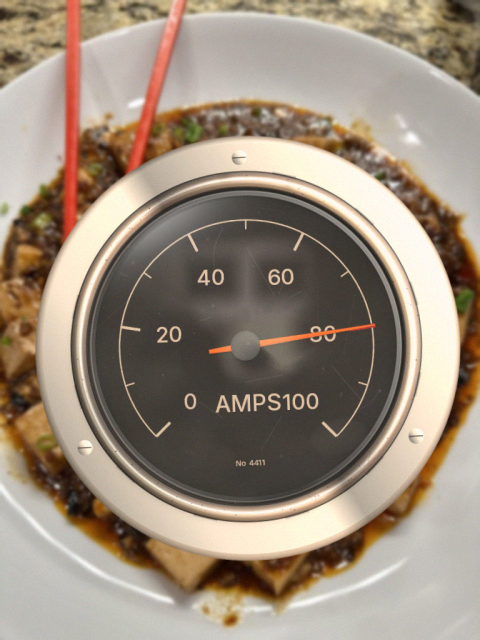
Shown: 80 A
